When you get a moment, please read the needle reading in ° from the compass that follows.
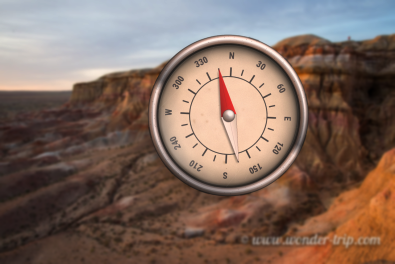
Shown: 345 °
